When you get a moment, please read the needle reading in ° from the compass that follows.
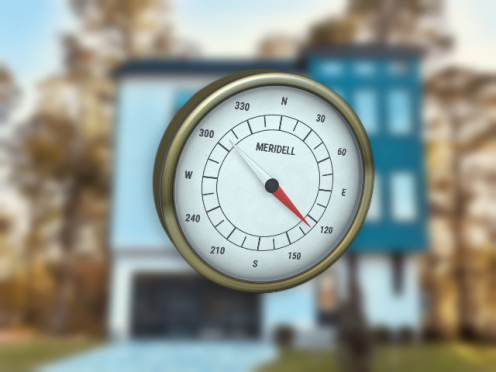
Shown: 127.5 °
